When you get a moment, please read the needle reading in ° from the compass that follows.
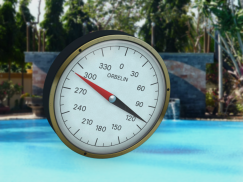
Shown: 290 °
